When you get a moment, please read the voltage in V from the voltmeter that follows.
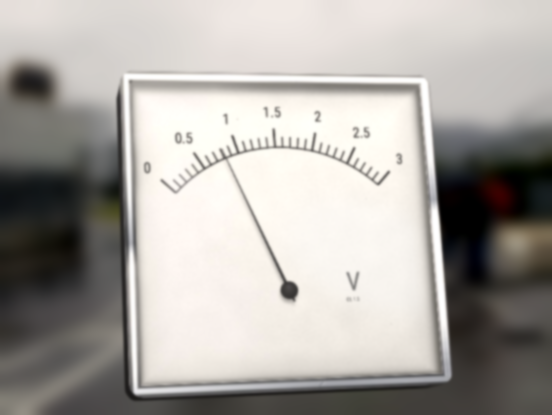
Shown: 0.8 V
